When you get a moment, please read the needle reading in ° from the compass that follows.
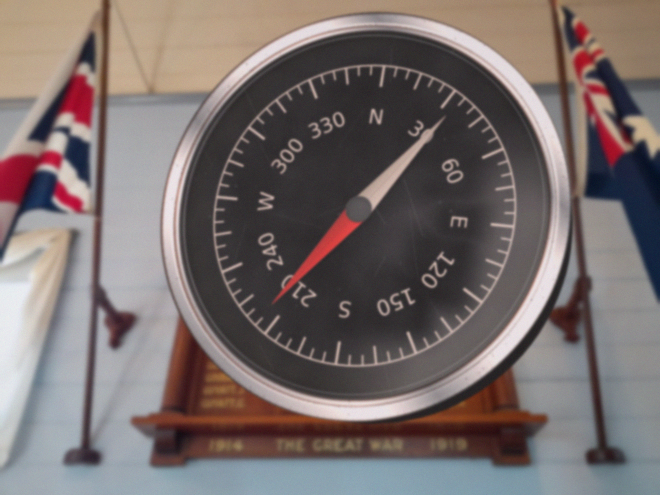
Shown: 215 °
